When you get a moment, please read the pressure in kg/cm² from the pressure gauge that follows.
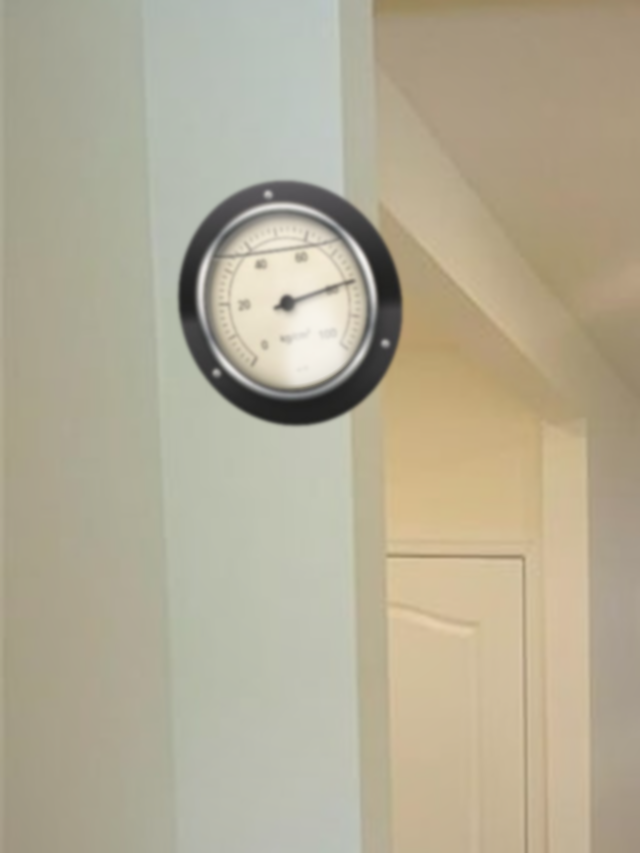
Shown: 80 kg/cm²
